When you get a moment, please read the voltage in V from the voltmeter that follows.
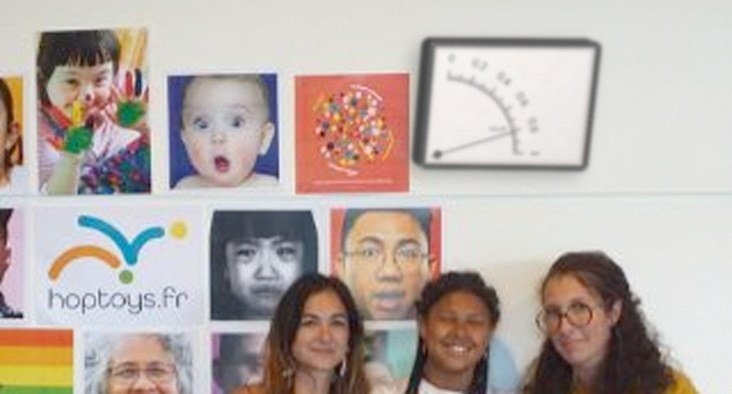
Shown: 0.8 V
